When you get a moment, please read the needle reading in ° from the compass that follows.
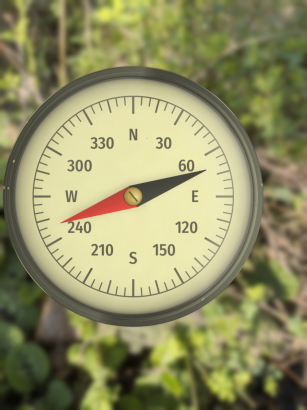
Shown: 250 °
